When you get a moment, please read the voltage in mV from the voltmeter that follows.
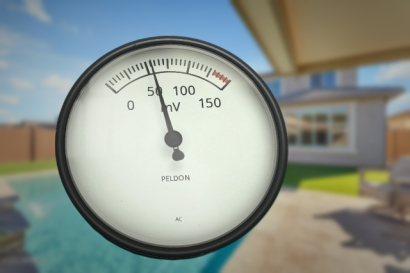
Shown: 55 mV
